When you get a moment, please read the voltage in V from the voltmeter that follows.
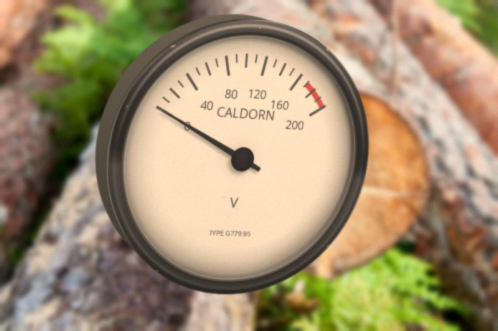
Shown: 0 V
